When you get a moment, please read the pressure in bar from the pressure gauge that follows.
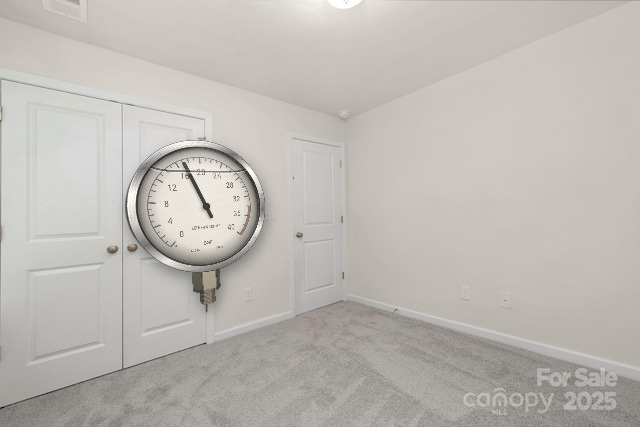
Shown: 17 bar
